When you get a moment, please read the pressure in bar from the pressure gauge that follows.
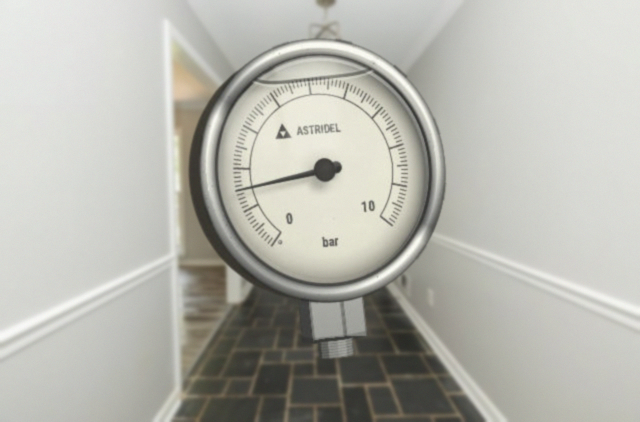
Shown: 1.5 bar
